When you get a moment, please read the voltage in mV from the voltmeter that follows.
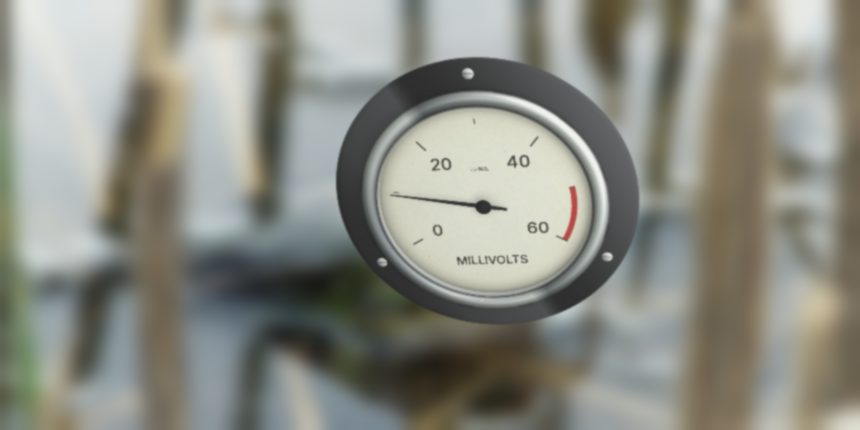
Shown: 10 mV
